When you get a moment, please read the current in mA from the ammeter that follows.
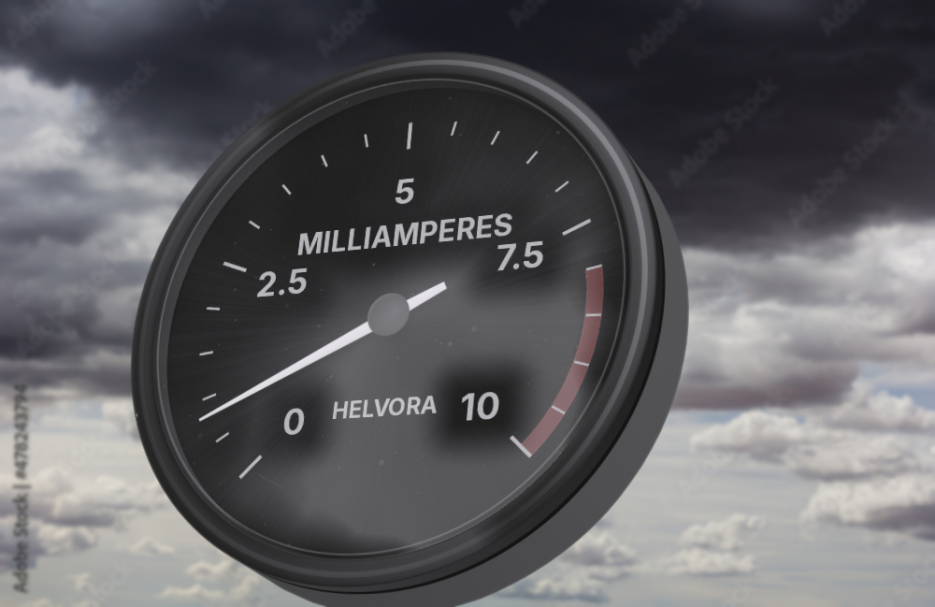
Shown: 0.75 mA
